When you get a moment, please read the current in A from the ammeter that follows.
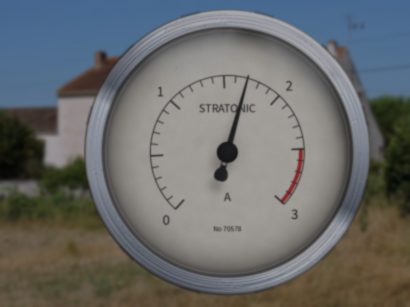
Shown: 1.7 A
